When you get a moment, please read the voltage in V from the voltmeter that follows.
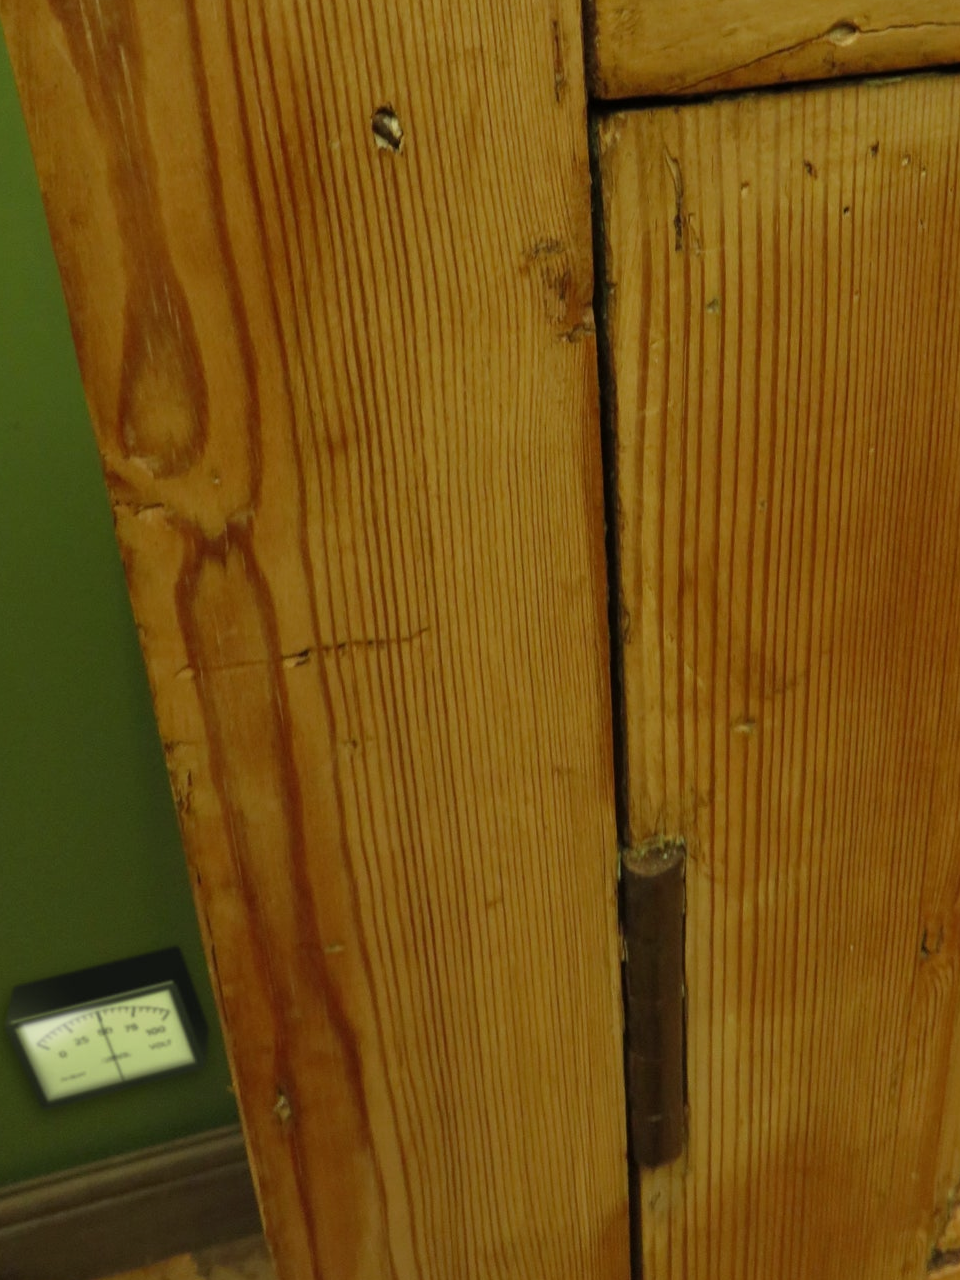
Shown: 50 V
